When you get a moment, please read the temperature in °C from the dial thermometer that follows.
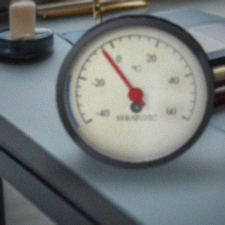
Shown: -4 °C
